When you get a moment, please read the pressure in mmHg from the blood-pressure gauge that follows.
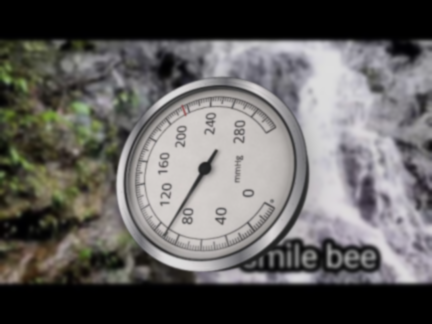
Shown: 90 mmHg
